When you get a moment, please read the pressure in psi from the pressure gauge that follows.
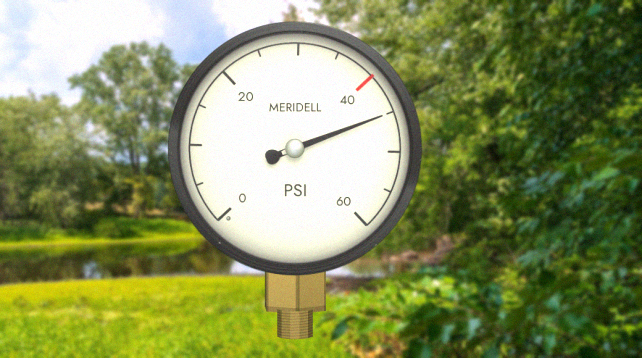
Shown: 45 psi
